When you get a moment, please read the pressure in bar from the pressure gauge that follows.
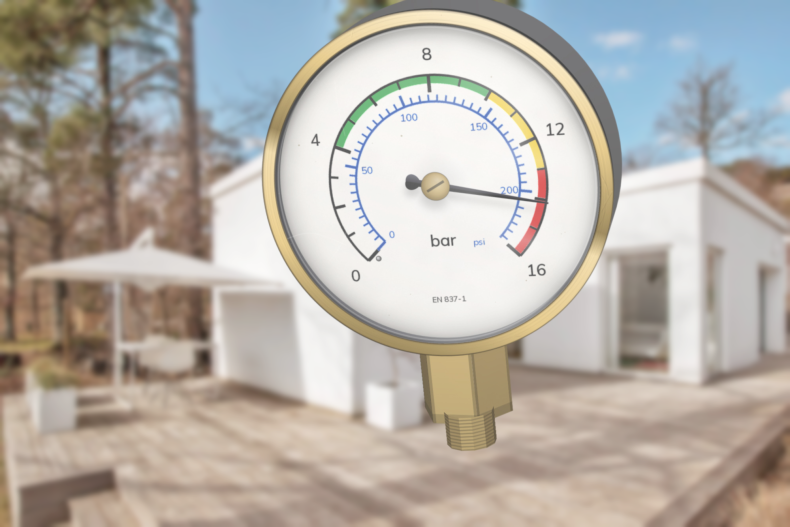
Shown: 14 bar
